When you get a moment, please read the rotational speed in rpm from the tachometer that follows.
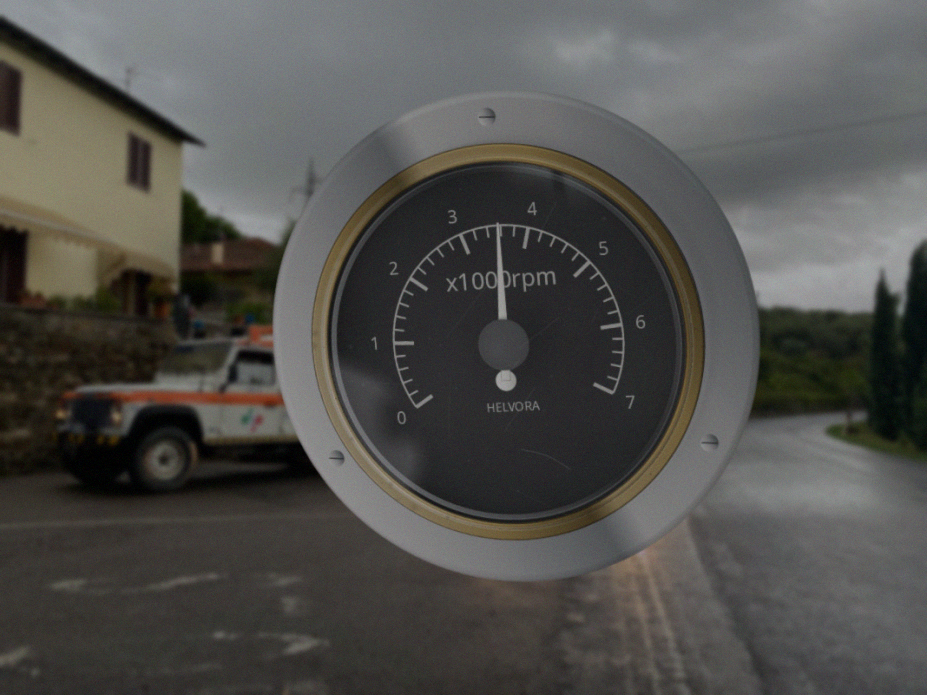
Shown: 3600 rpm
